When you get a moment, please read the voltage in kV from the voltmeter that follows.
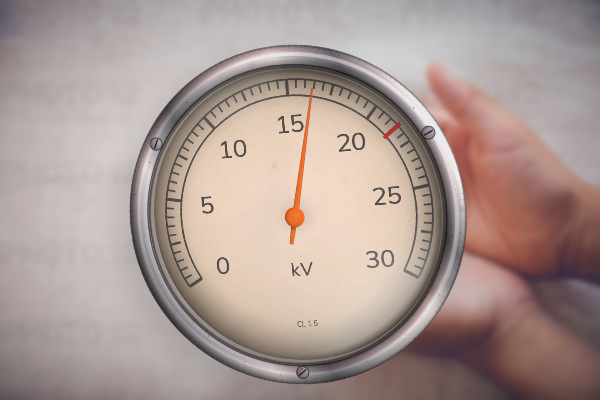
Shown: 16.5 kV
